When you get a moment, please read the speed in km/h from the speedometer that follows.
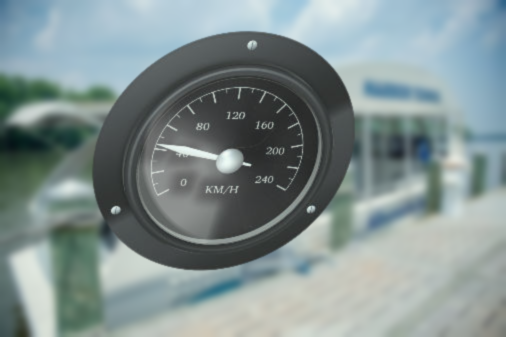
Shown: 45 km/h
